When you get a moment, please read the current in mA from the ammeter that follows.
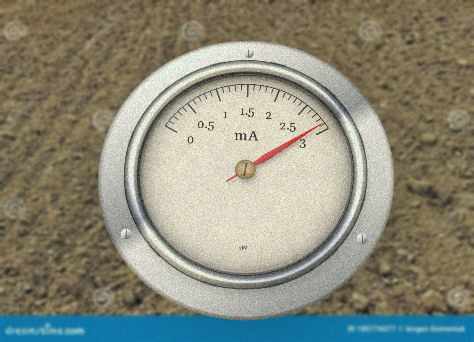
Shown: 2.9 mA
